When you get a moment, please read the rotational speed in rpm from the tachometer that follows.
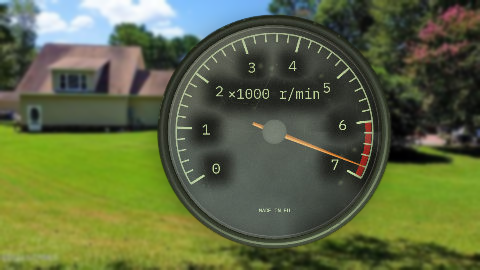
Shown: 6800 rpm
